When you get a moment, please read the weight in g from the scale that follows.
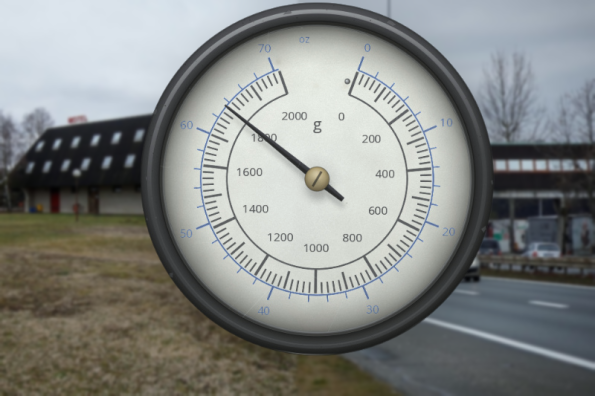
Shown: 1800 g
